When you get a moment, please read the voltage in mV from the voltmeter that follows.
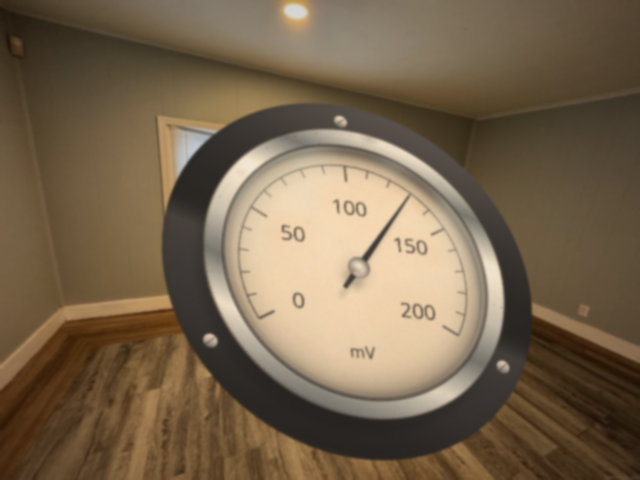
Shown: 130 mV
